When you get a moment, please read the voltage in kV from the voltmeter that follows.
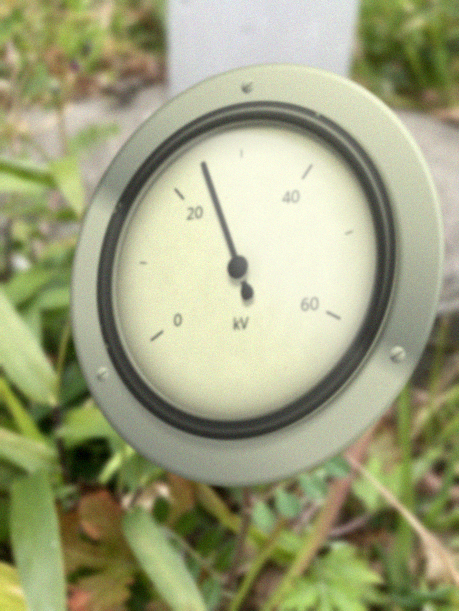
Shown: 25 kV
